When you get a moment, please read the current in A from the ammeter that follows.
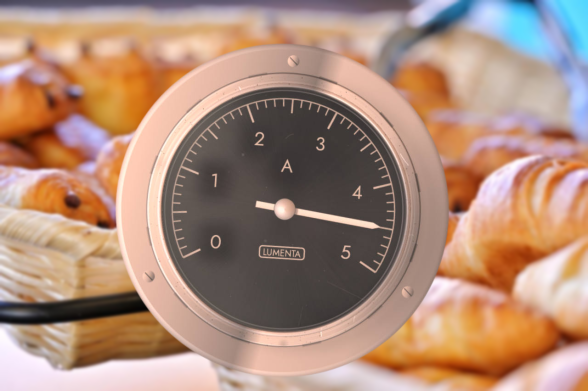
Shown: 4.5 A
